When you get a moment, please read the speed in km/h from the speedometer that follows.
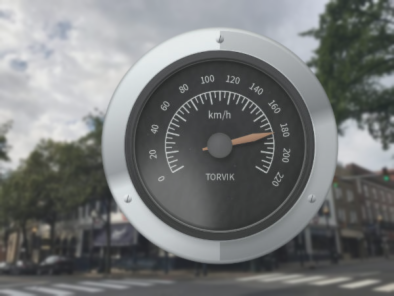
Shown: 180 km/h
